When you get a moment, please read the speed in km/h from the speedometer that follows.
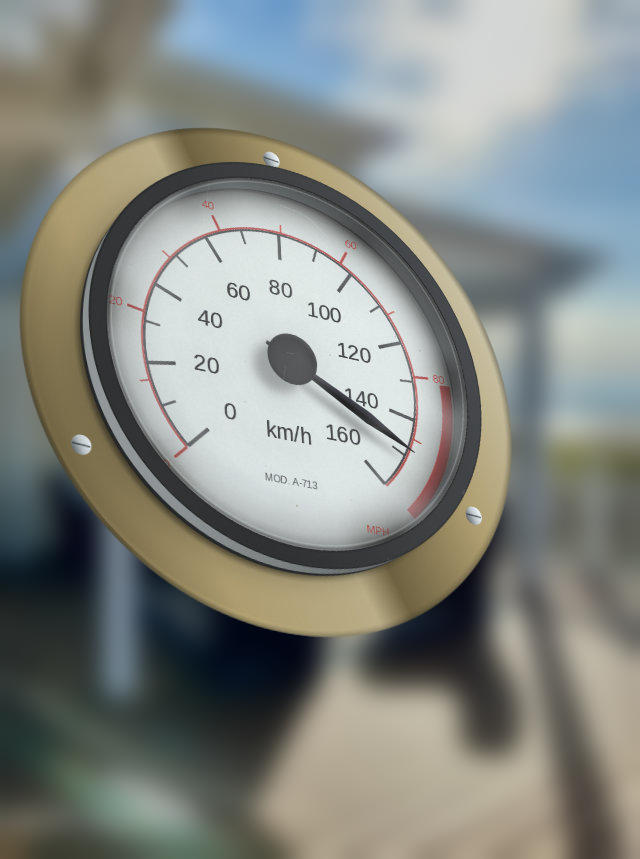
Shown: 150 km/h
